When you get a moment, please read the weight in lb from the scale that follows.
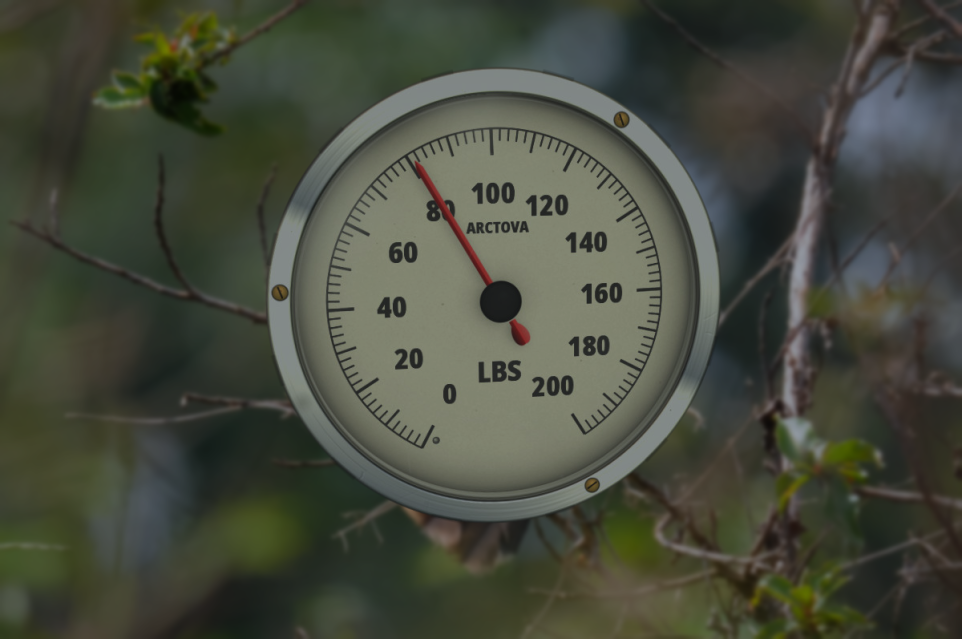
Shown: 81 lb
